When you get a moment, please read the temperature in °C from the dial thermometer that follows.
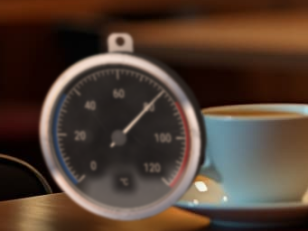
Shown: 80 °C
